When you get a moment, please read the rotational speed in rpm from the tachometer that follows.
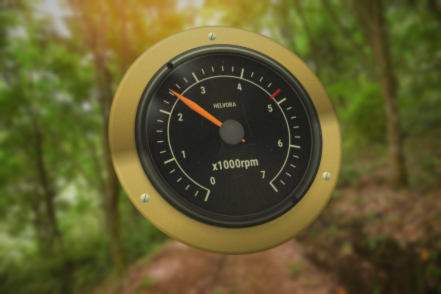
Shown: 2400 rpm
